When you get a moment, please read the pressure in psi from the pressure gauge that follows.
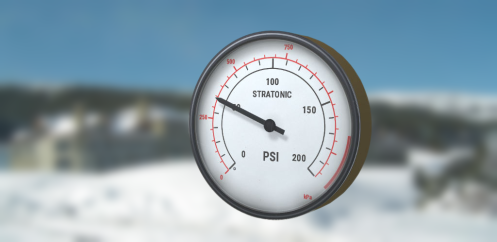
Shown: 50 psi
